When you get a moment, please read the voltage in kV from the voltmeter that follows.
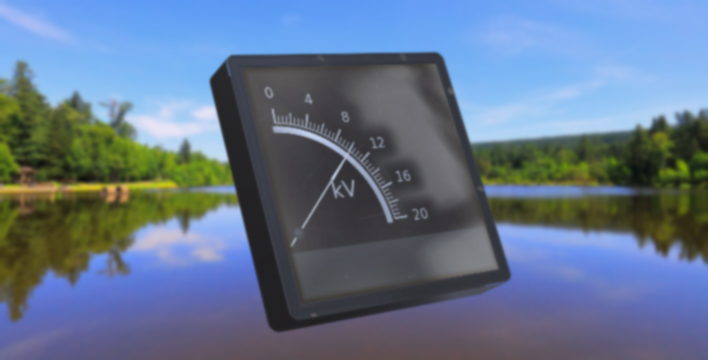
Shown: 10 kV
